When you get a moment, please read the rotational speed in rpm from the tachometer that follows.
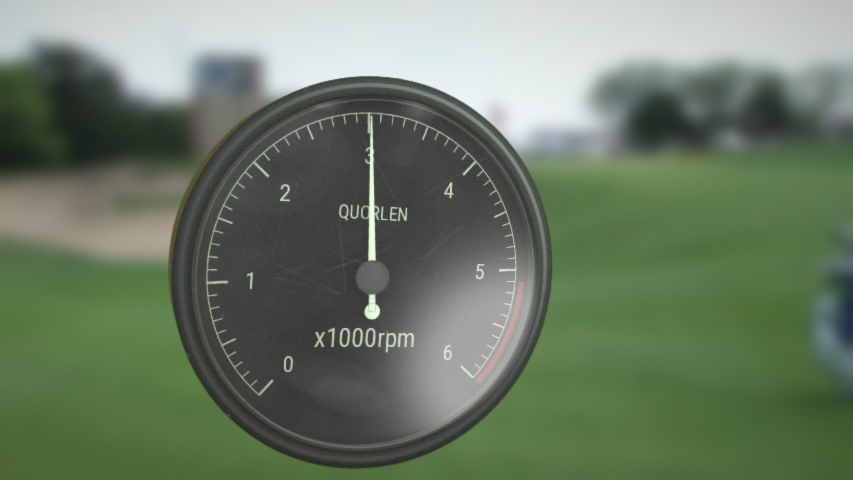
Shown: 3000 rpm
